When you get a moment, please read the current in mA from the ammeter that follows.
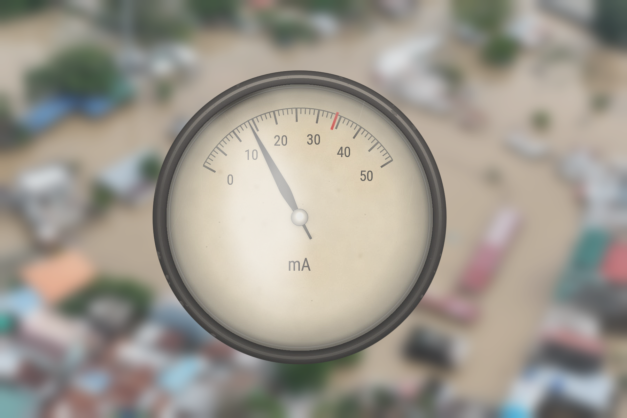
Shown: 14 mA
